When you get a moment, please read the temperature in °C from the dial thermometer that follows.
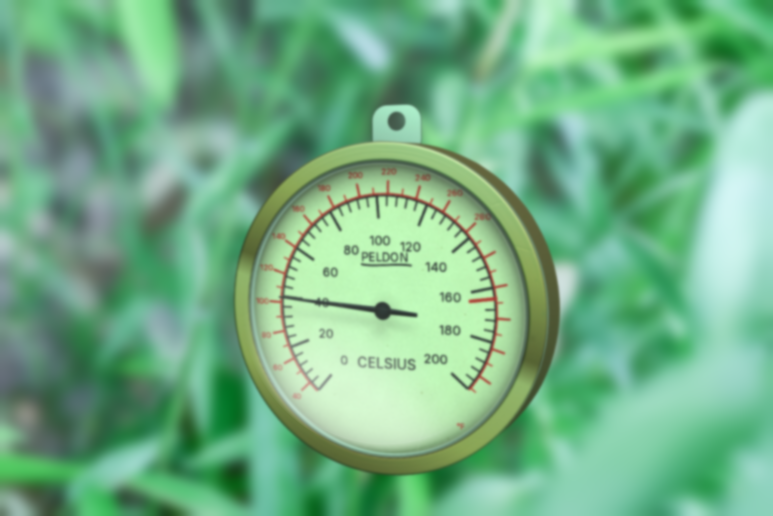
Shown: 40 °C
